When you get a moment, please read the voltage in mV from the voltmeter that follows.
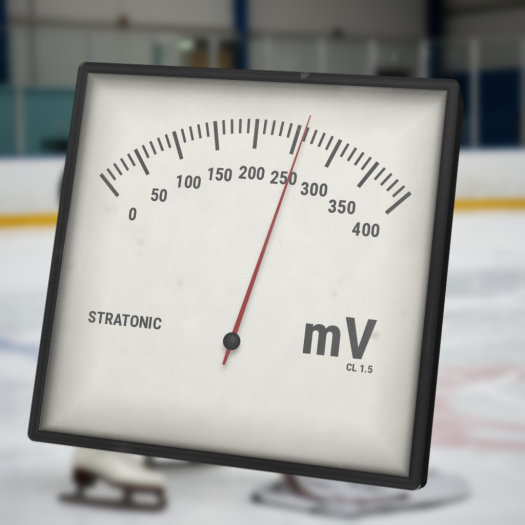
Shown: 260 mV
